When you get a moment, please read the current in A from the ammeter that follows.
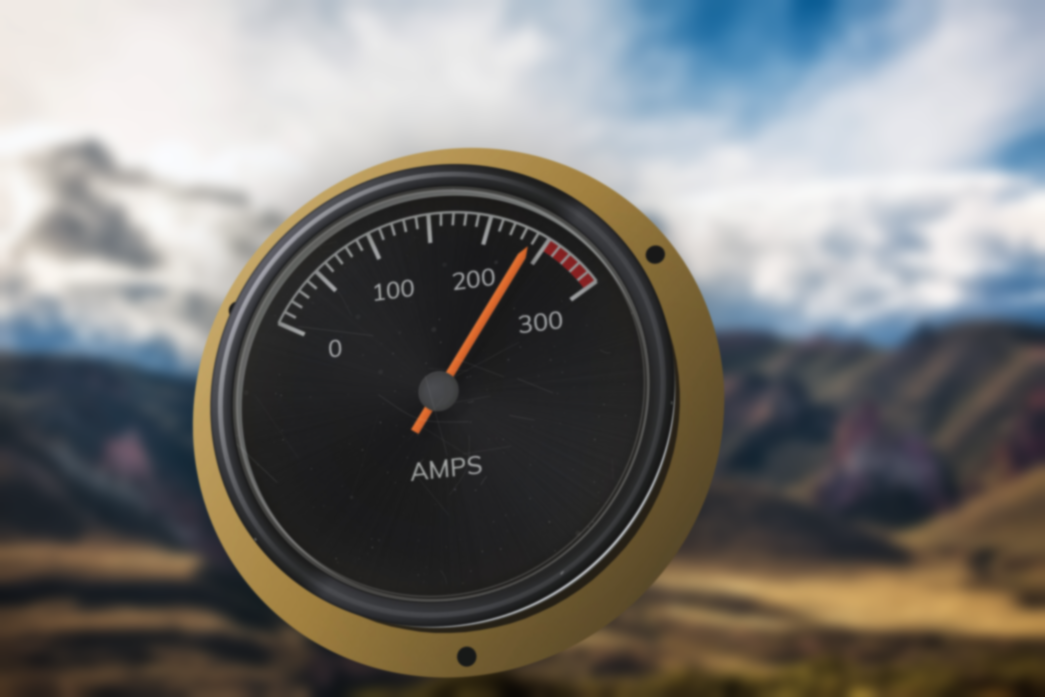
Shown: 240 A
